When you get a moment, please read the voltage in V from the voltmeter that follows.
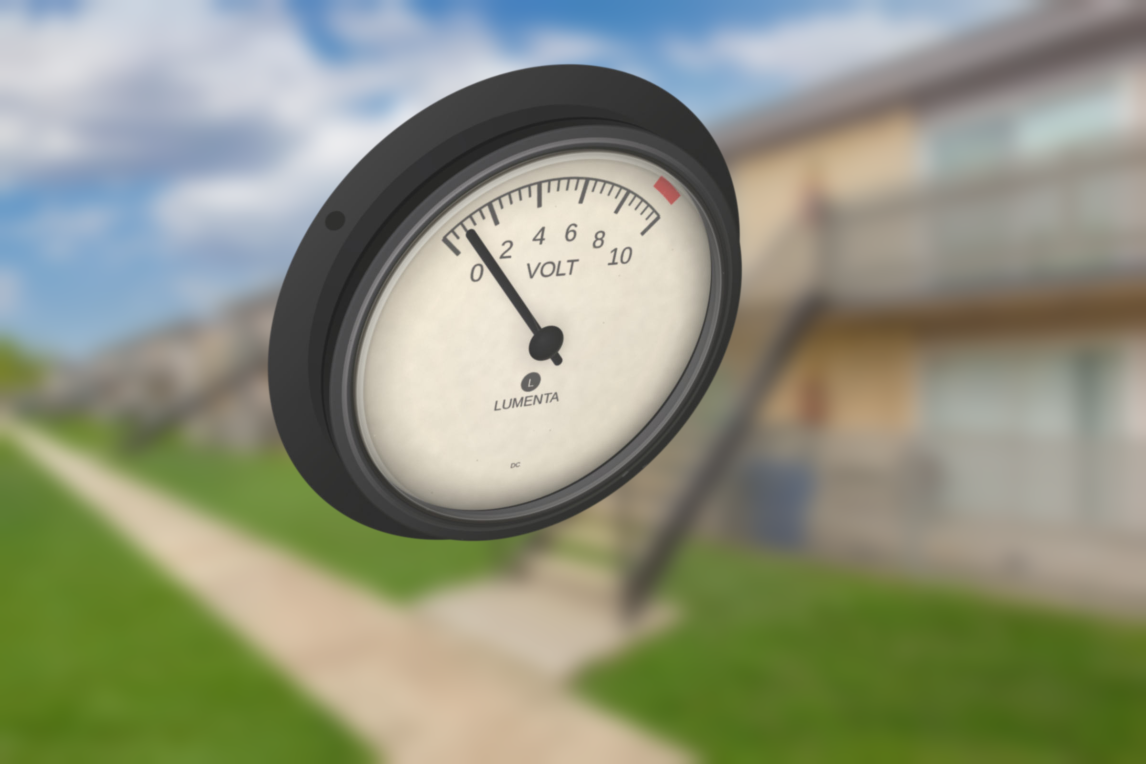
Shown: 0.8 V
